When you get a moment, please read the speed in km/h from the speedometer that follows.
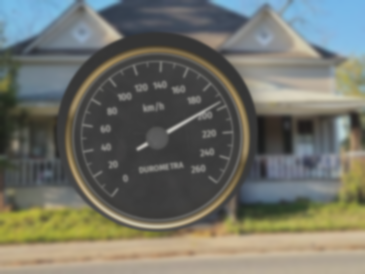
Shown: 195 km/h
